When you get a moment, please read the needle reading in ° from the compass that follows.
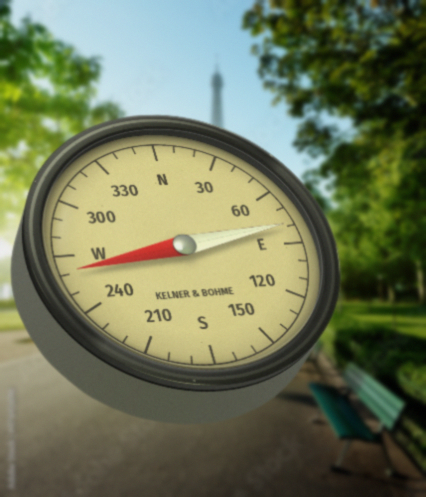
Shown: 260 °
